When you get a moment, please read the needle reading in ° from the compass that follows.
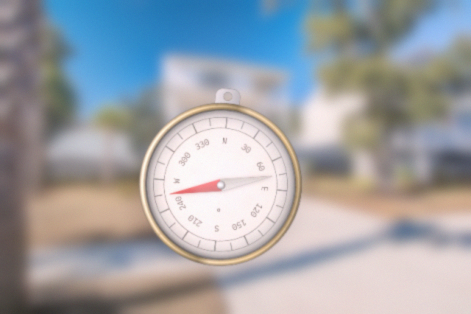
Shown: 255 °
